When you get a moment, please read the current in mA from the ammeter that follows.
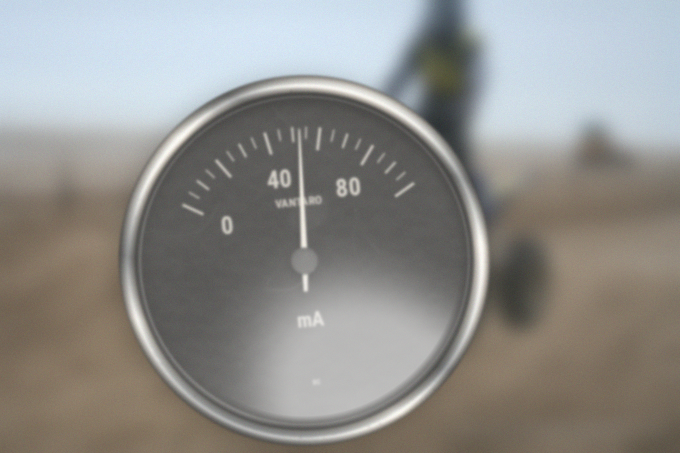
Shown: 52.5 mA
